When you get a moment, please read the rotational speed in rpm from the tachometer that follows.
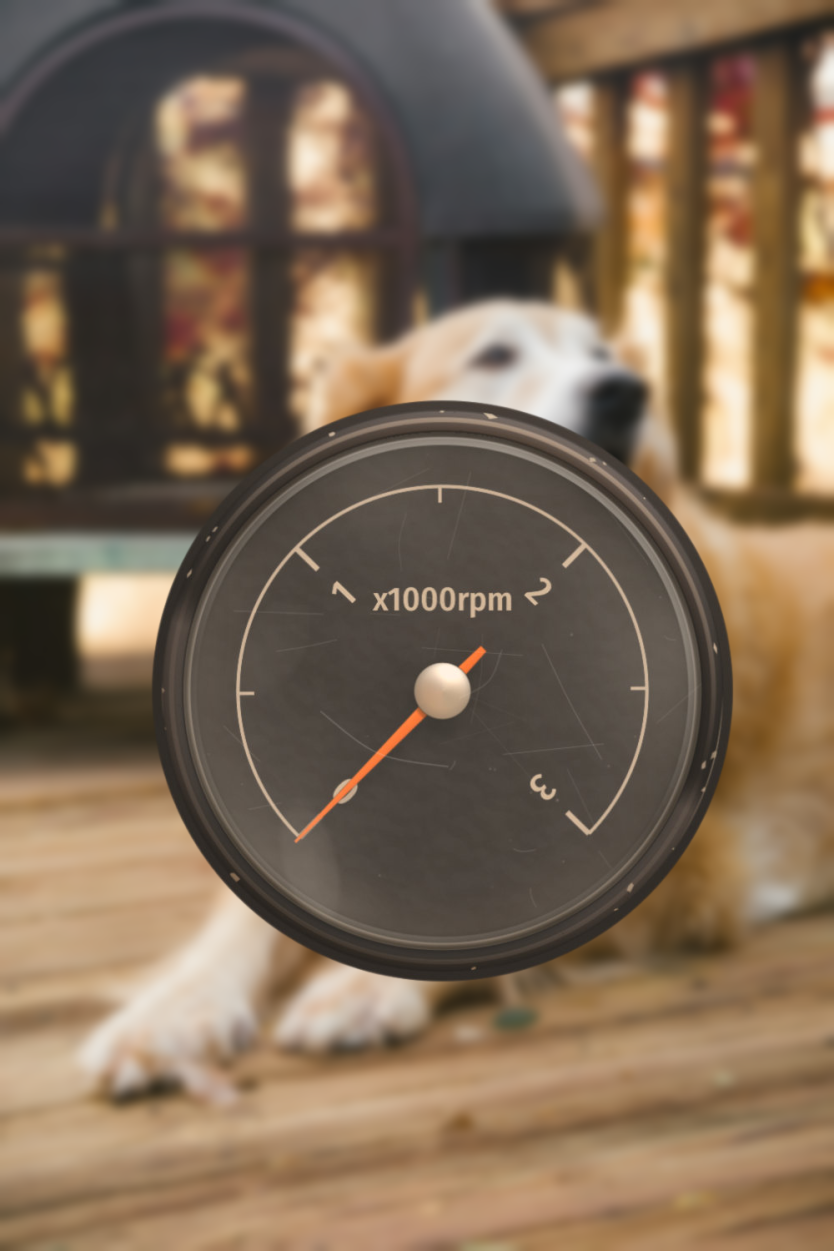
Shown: 0 rpm
